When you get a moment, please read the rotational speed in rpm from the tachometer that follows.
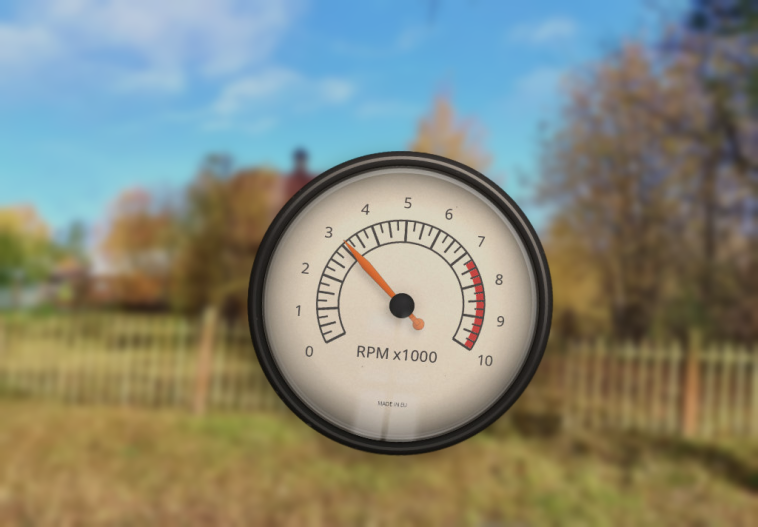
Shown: 3125 rpm
